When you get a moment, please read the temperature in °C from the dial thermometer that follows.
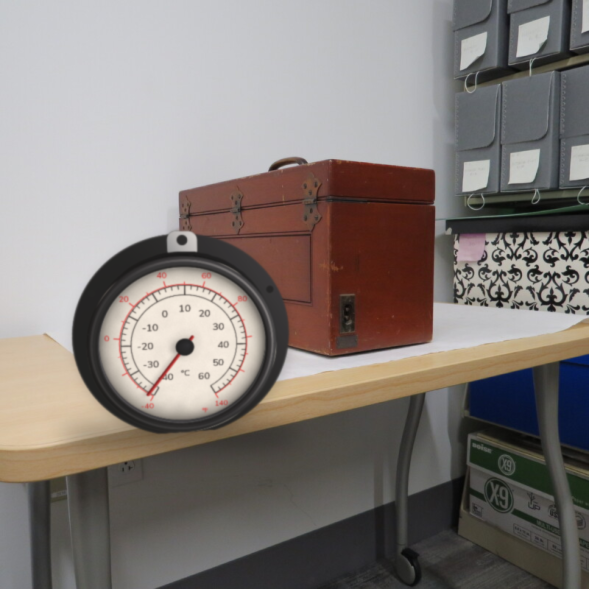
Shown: -38 °C
